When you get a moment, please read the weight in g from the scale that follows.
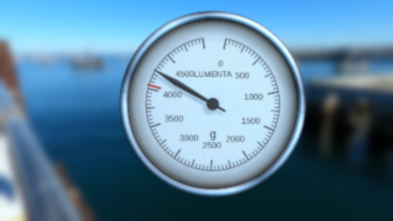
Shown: 4250 g
